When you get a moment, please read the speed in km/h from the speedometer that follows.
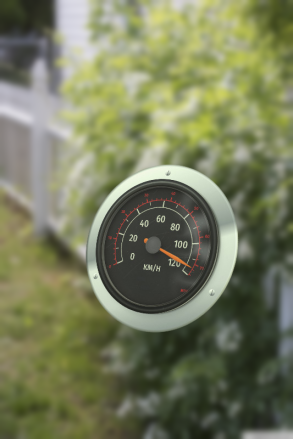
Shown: 115 km/h
